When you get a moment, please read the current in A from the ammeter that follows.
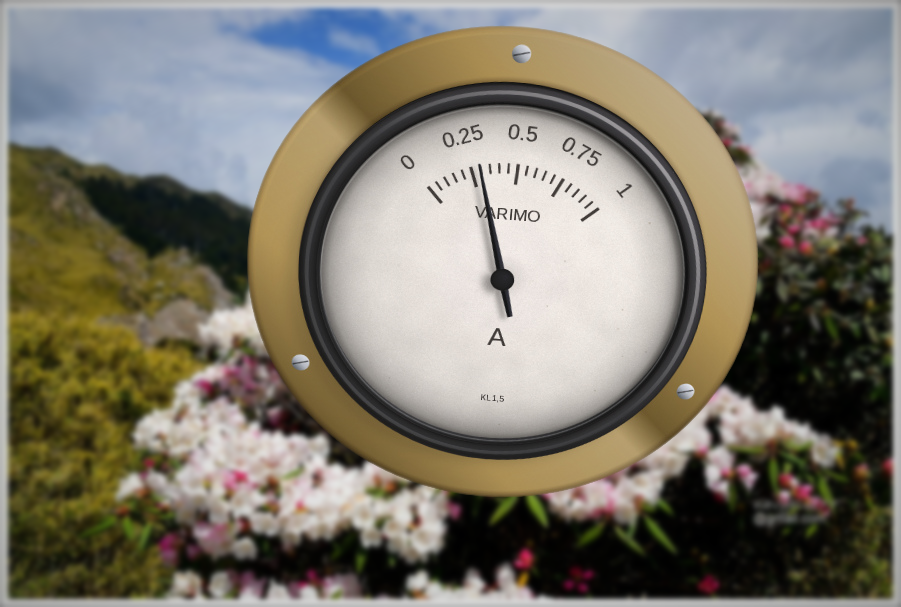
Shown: 0.3 A
